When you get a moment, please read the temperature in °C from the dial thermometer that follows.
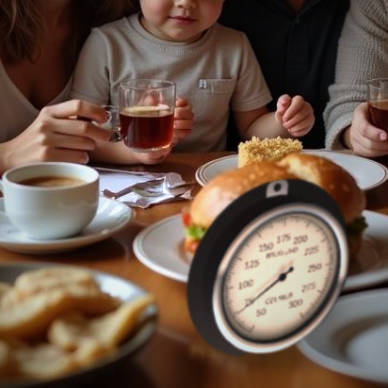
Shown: 75 °C
